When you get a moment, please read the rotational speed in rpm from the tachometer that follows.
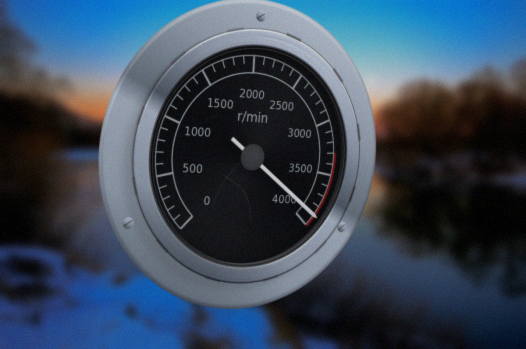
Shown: 3900 rpm
